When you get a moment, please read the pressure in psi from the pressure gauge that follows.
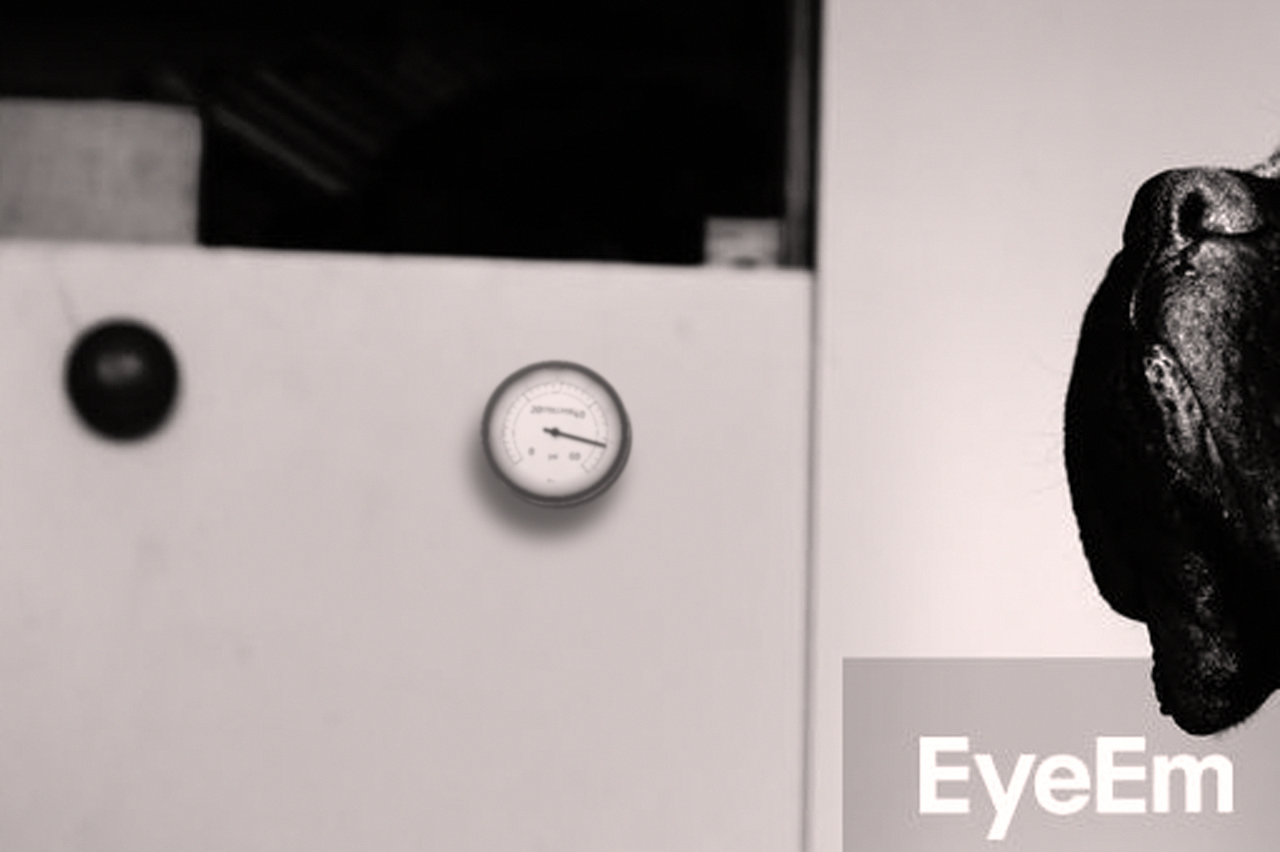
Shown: 52 psi
